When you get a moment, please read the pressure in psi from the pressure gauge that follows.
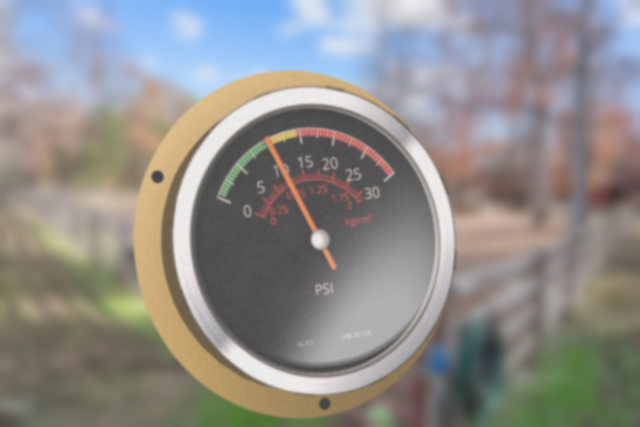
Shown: 10 psi
